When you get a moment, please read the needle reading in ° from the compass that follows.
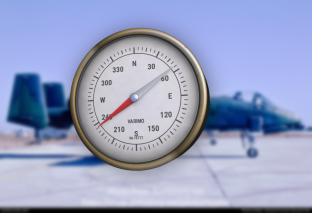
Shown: 235 °
